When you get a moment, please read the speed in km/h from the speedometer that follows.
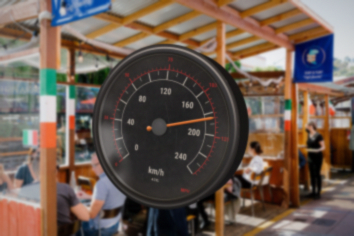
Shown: 185 km/h
